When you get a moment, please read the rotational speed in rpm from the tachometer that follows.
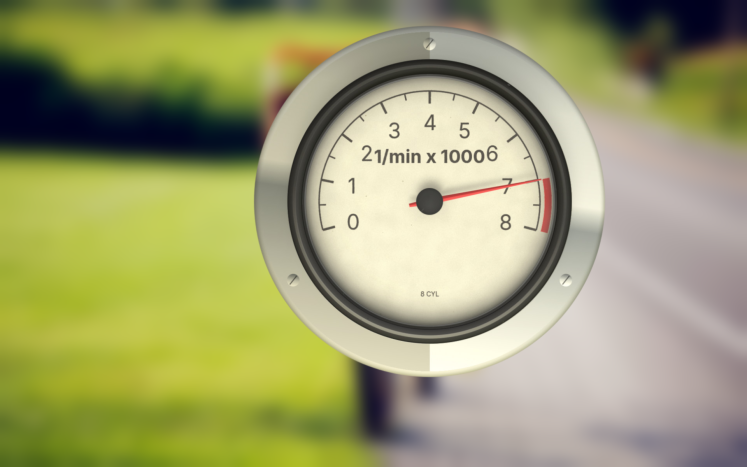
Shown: 7000 rpm
